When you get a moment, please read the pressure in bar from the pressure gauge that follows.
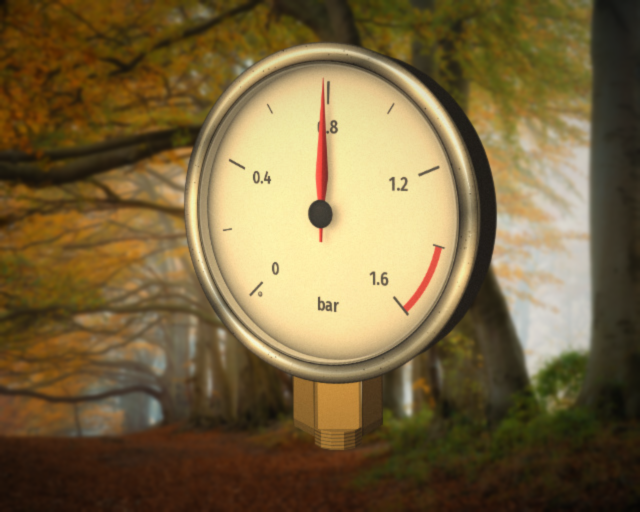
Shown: 0.8 bar
